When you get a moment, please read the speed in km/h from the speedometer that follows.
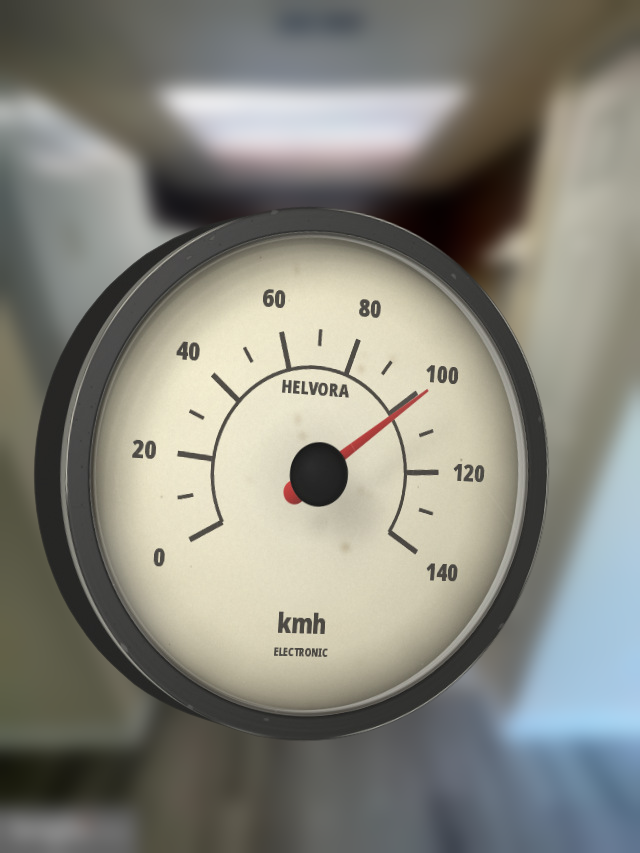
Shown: 100 km/h
